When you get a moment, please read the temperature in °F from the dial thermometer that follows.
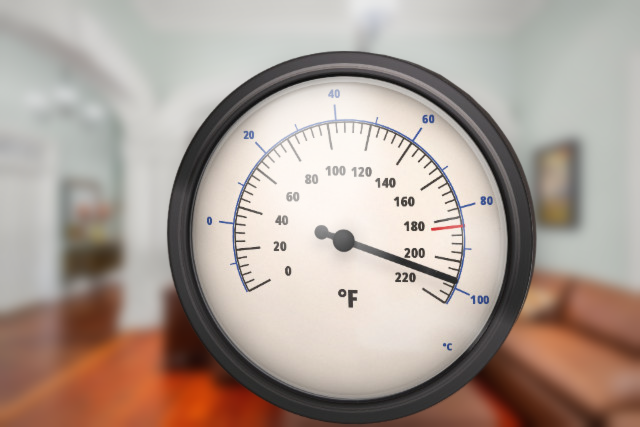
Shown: 208 °F
